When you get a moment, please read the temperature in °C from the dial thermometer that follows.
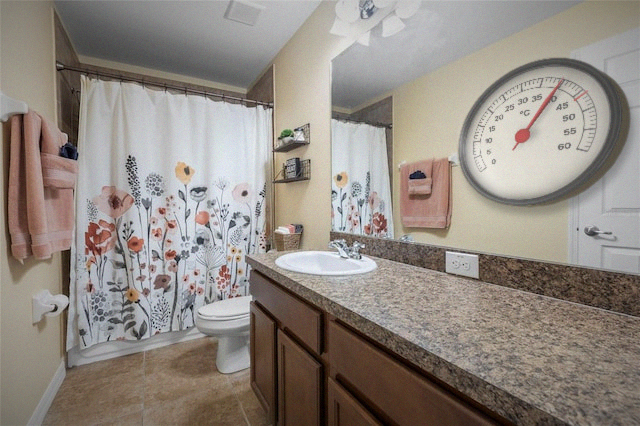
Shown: 40 °C
